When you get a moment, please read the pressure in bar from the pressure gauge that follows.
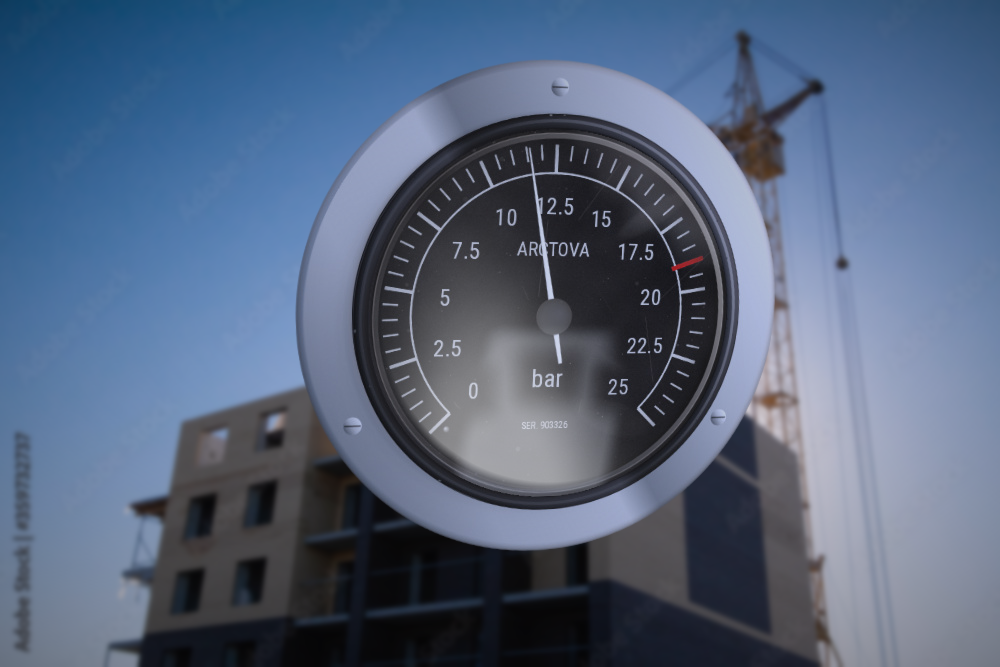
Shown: 11.5 bar
